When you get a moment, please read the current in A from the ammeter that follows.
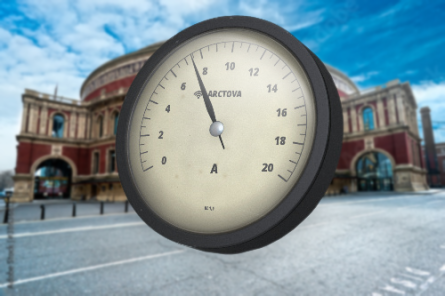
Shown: 7.5 A
